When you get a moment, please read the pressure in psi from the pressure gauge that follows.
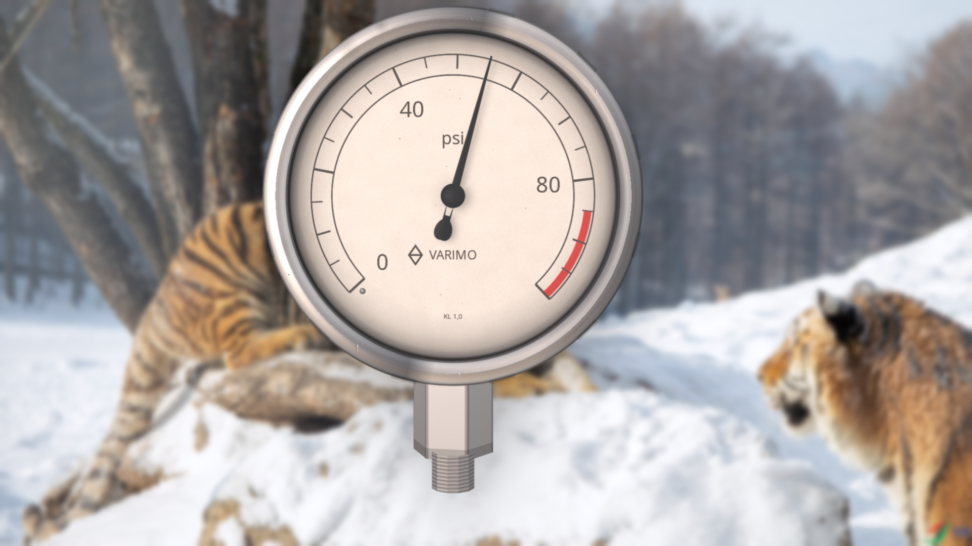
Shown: 55 psi
